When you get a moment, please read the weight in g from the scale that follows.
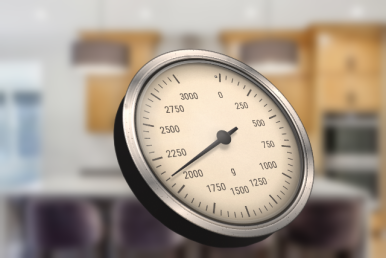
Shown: 2100 g
